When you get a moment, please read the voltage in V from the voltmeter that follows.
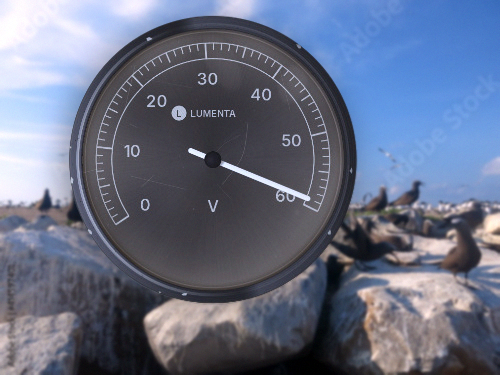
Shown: 59 V
